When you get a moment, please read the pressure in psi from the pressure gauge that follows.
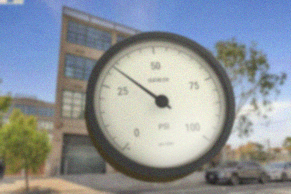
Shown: 32.5 psi
